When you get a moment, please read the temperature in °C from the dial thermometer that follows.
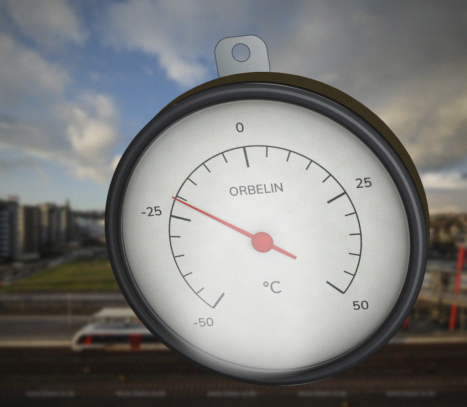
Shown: -20 °C
